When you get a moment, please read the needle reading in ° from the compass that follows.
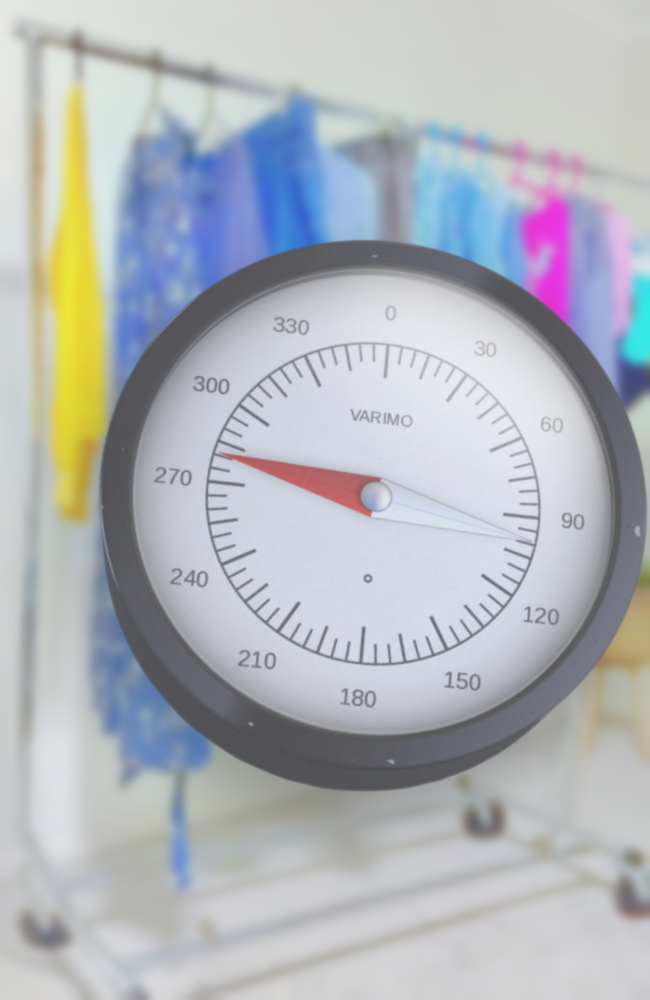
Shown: 280 °
